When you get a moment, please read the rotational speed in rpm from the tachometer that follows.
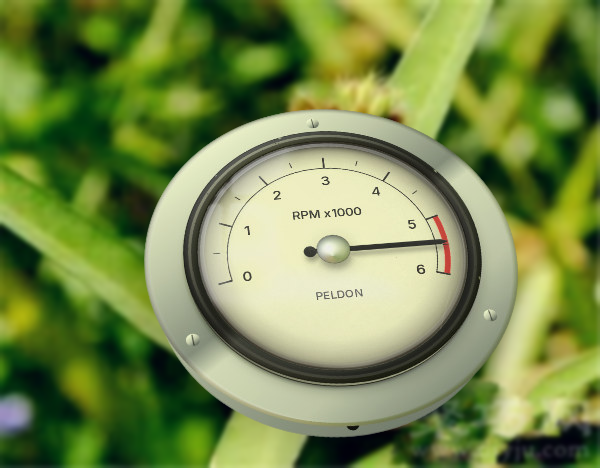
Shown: 5500 rpm
